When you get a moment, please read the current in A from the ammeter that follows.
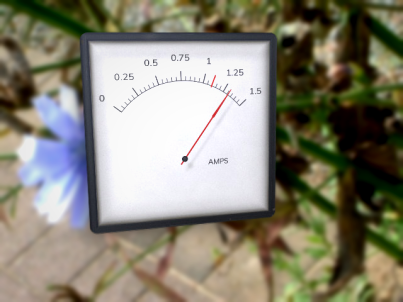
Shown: 1.3 A
